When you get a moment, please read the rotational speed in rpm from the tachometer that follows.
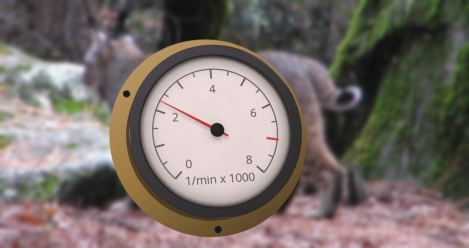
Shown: 2250 rpm
